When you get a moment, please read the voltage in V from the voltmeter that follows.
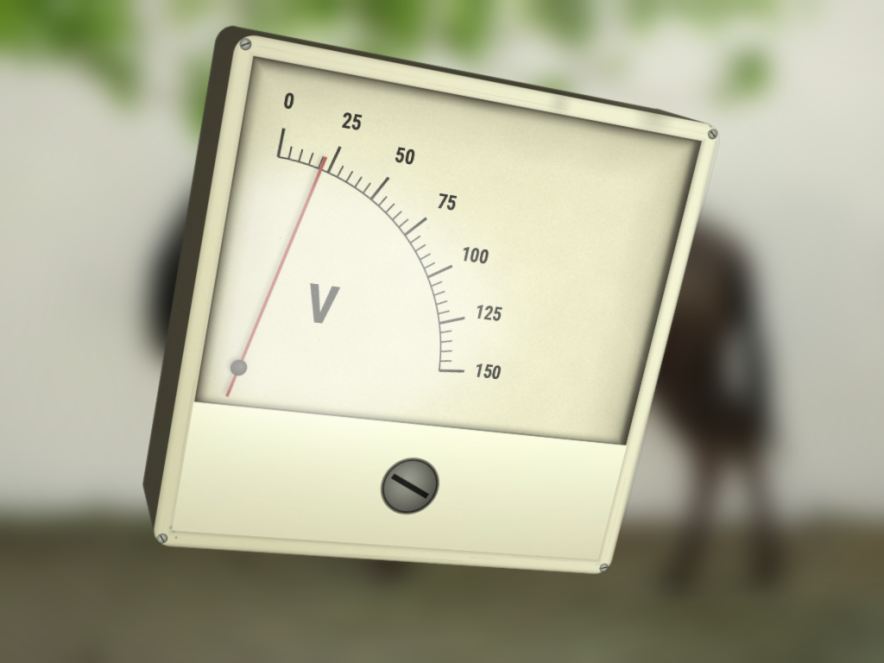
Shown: 20 V
